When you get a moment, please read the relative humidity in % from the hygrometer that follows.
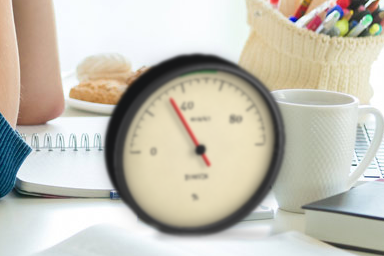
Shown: 32 %
